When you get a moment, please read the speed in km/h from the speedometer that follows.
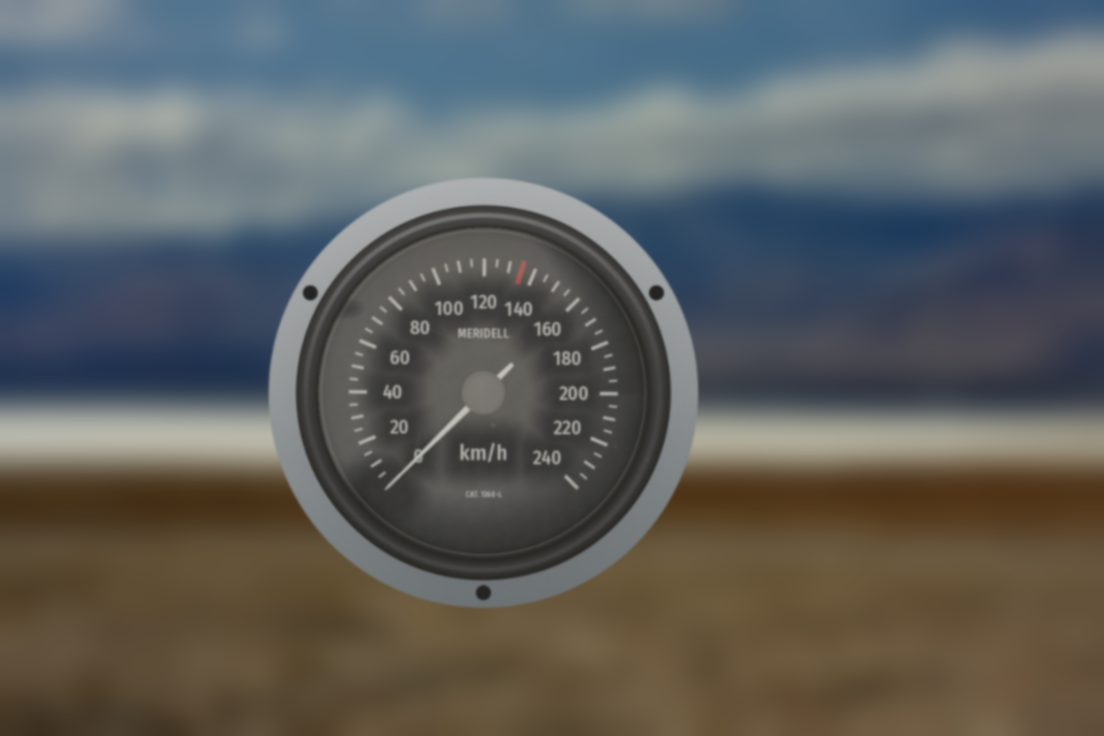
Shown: 0 km/h
